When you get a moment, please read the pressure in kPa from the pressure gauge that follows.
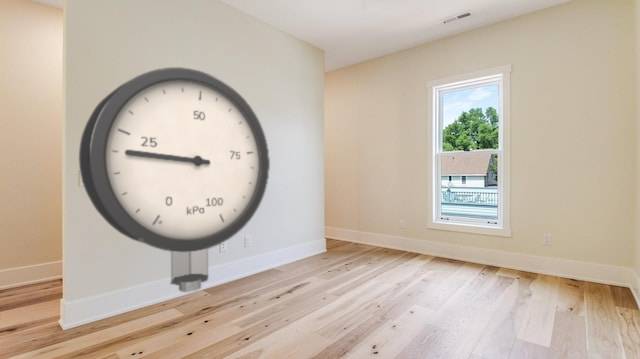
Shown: 20 kPa
